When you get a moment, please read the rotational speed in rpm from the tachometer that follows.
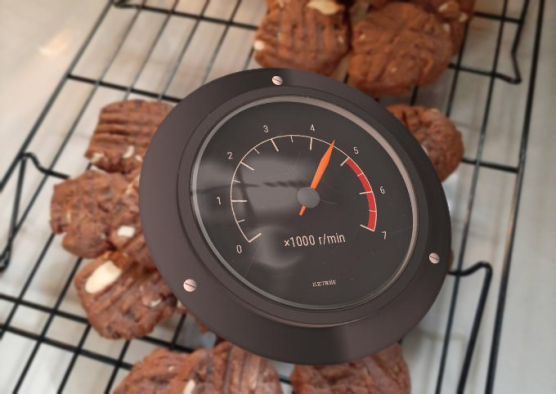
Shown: 4500 rpm
